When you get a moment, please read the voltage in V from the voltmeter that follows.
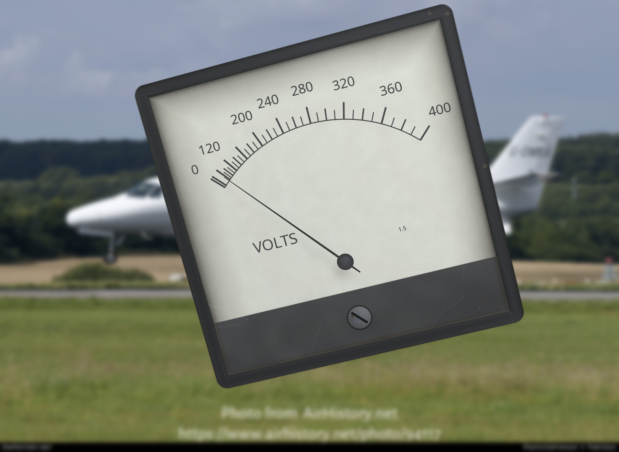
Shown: 80 V
